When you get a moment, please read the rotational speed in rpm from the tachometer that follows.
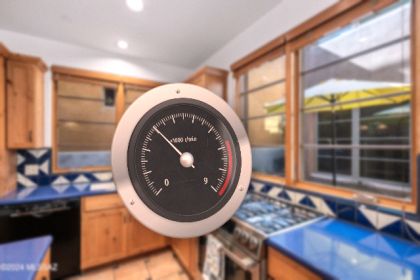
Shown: 3000 rpm
